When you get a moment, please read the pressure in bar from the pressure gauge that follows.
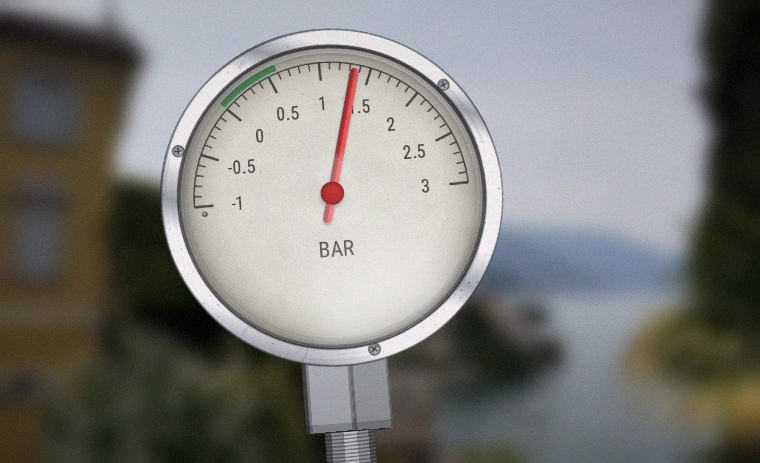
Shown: 1.35 bar
